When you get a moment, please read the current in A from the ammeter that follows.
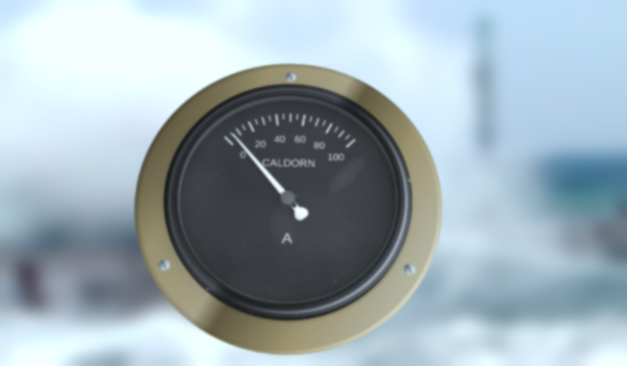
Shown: 5 A
